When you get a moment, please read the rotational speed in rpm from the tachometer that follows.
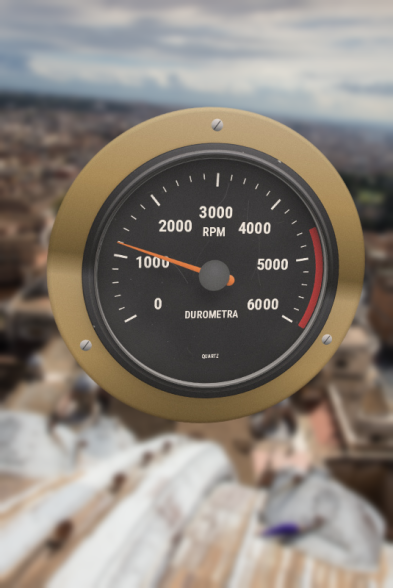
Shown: 1200 rpm
